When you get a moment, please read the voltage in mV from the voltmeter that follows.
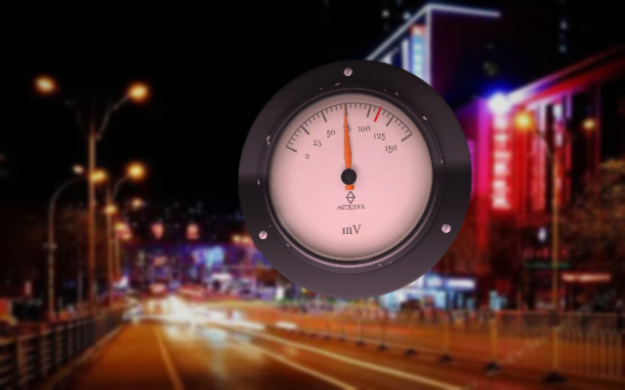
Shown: 75 mV
